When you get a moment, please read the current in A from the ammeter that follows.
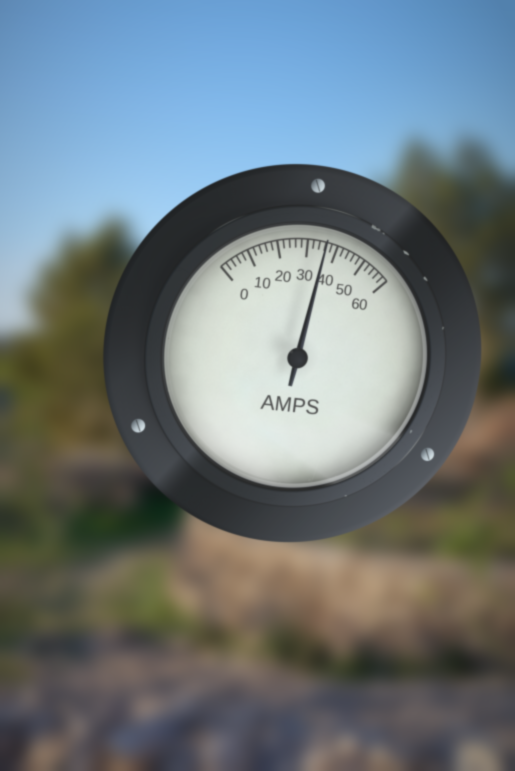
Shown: 36 A
